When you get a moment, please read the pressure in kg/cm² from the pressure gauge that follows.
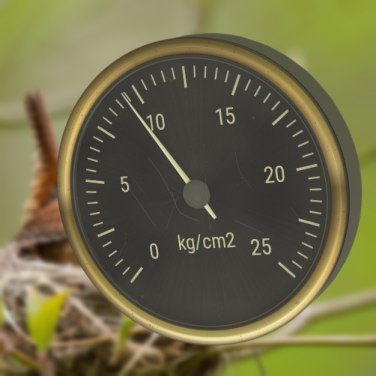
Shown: 9.5 kg/cm²
